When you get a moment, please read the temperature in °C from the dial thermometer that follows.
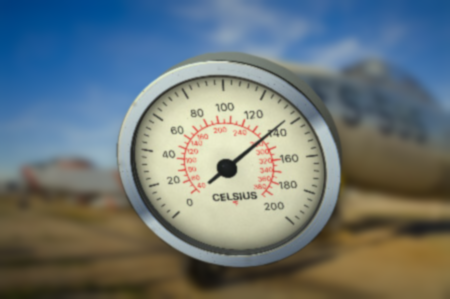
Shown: 136 °C
